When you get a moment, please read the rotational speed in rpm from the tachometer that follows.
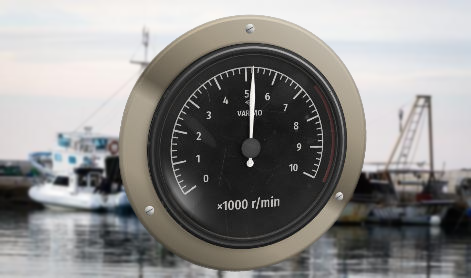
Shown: 5200 rpm
